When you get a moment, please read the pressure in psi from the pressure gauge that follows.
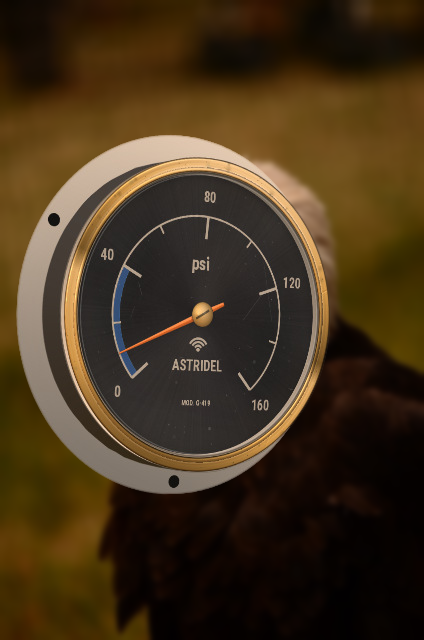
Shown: 10 psi
